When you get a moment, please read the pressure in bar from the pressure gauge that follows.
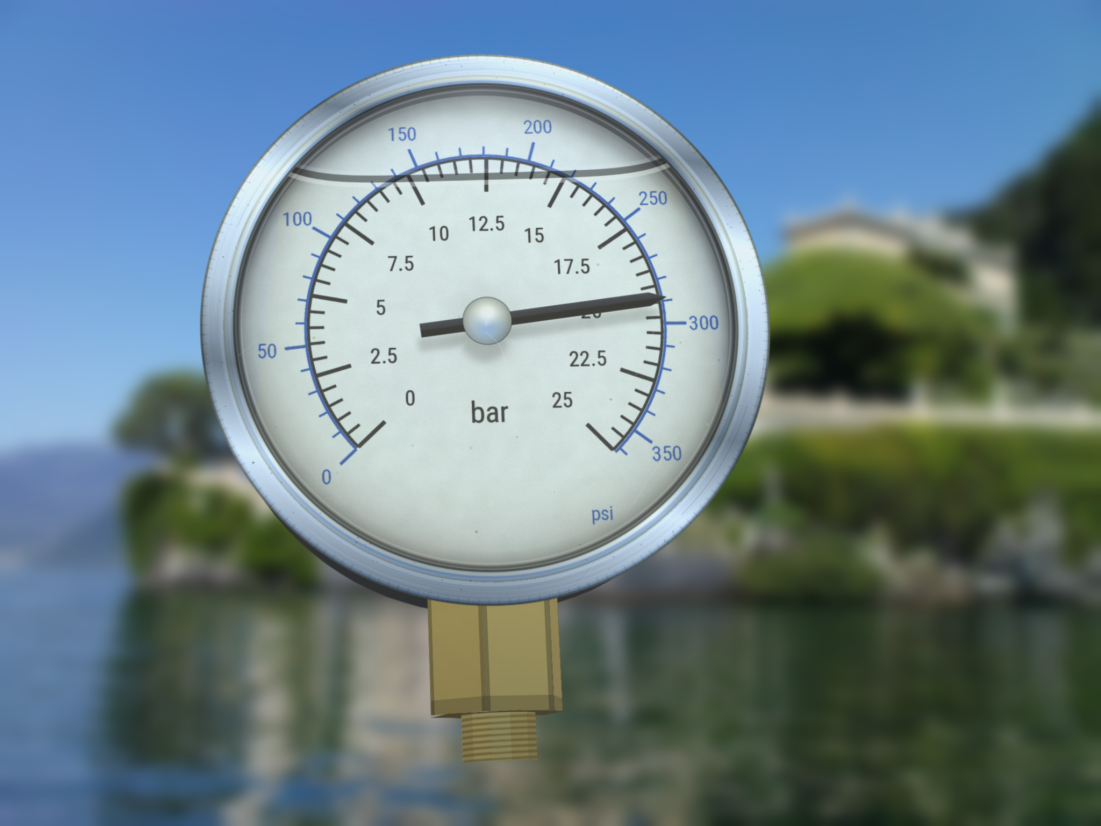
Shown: 20 bar
